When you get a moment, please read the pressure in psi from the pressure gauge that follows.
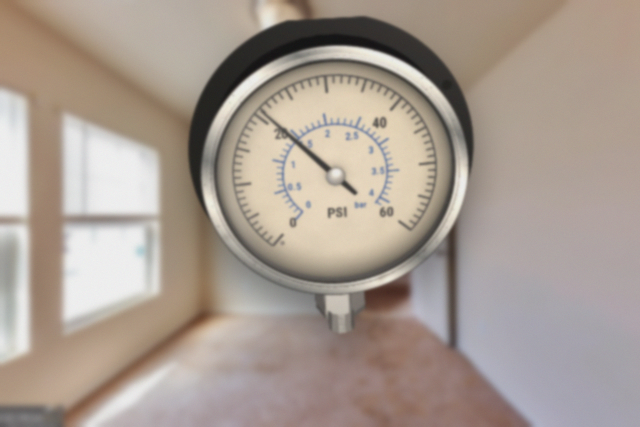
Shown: 21 psi
